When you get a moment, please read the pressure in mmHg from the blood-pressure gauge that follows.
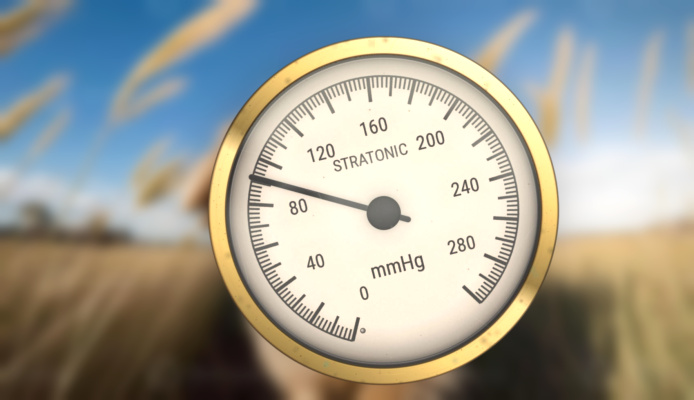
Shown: 92 mmHg
